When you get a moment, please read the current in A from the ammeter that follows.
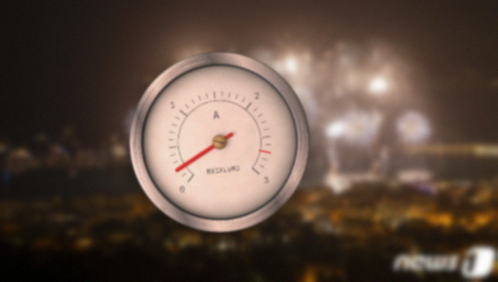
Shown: 0.2 A
